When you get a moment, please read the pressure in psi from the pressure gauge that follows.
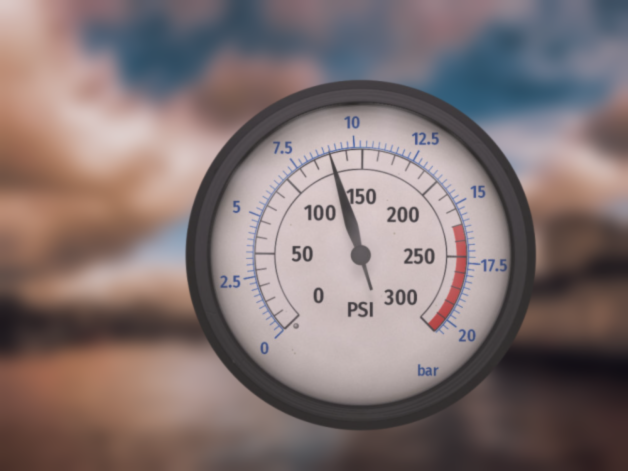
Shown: 130 psi
